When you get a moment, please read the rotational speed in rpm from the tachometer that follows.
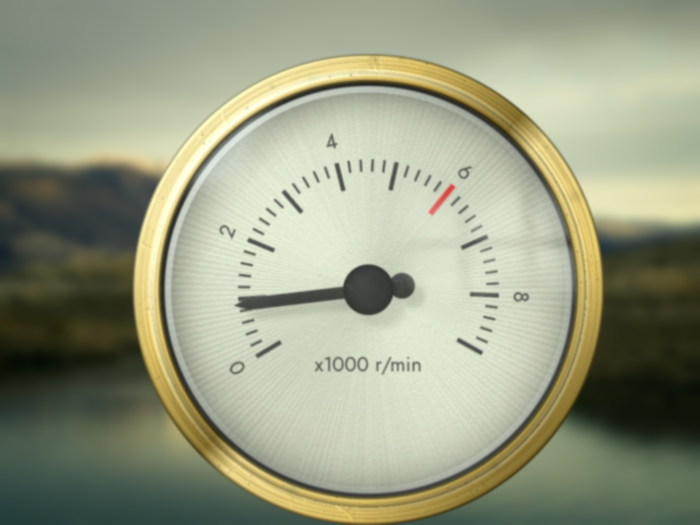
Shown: 900 rpm
